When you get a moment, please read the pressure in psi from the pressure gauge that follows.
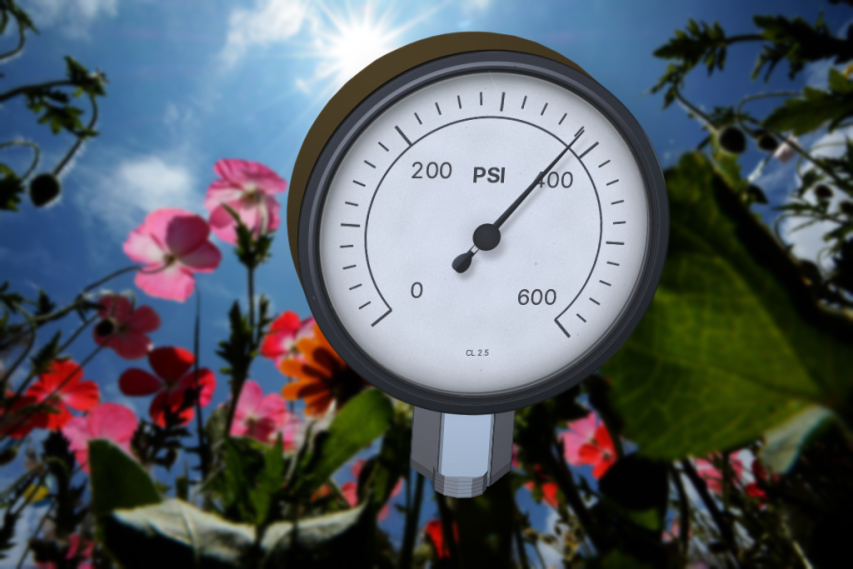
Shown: 380 psi
